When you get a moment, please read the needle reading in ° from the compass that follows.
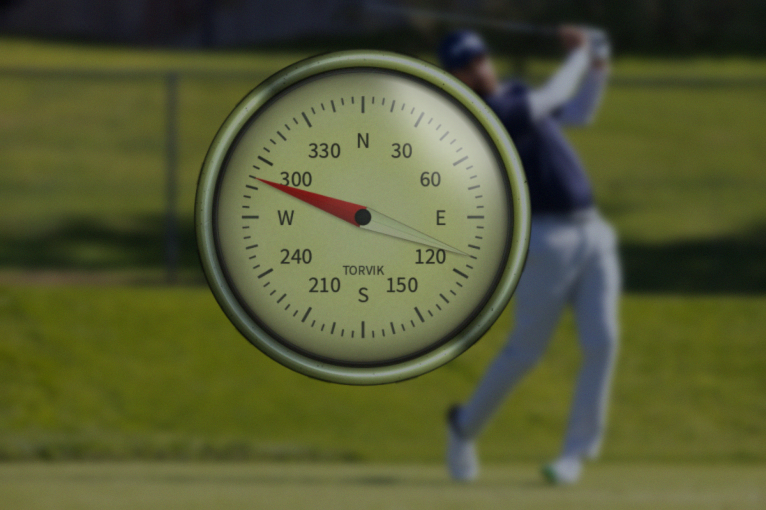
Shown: 290 °
